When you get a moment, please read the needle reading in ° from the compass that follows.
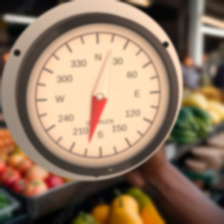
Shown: 195 °
